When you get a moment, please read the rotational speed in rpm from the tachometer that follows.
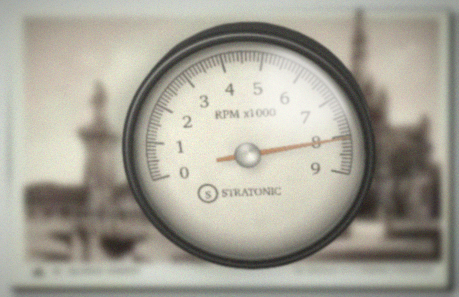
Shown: 8000 rpm
